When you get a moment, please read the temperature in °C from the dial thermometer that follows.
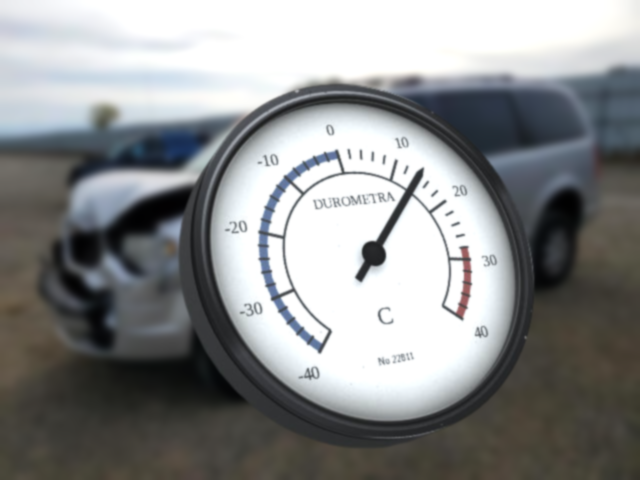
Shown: 14 °C
